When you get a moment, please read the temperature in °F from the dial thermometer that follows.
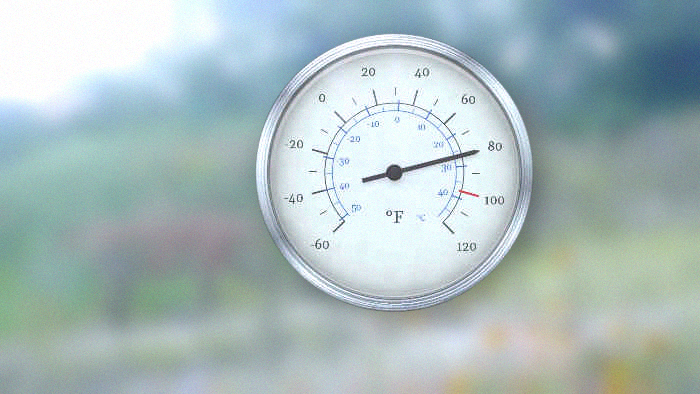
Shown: 80 °F
